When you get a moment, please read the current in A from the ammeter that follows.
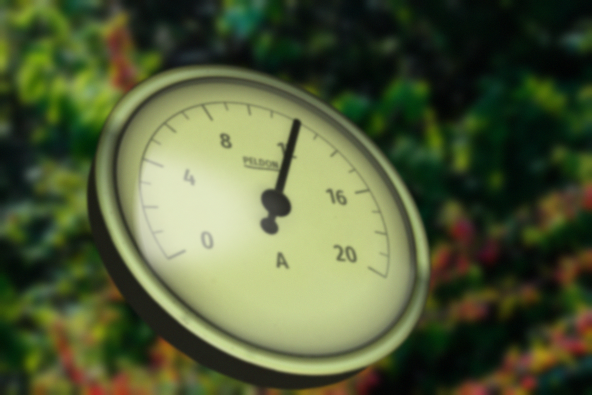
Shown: 12 A
